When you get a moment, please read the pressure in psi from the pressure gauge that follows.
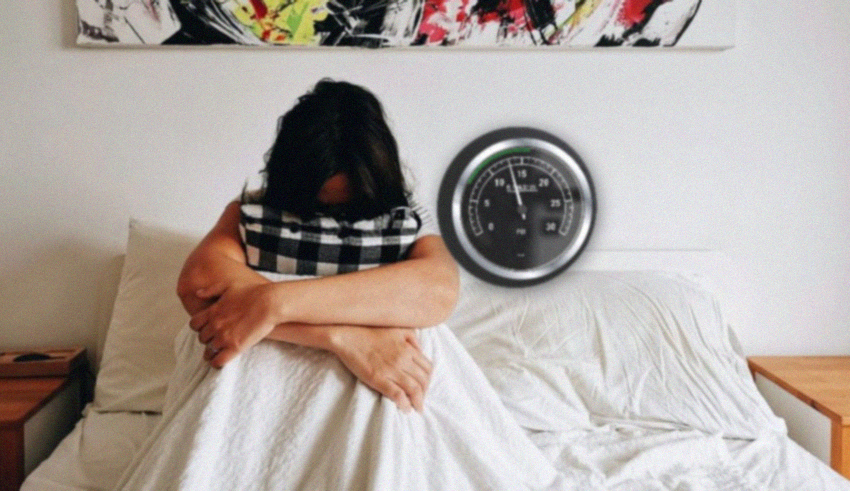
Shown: 13 psi
